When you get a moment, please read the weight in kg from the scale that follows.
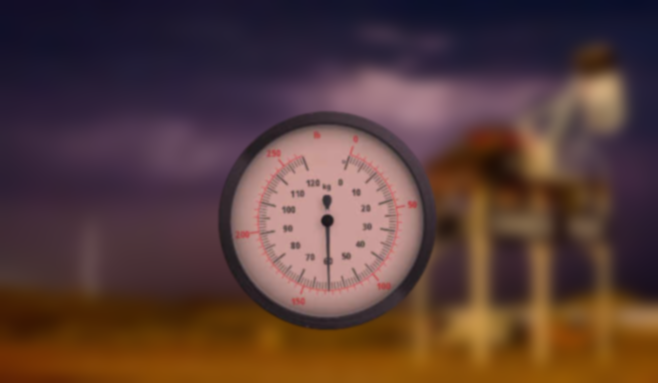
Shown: 60 kg
